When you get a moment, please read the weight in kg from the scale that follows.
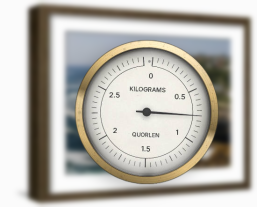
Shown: 0.75 kg
